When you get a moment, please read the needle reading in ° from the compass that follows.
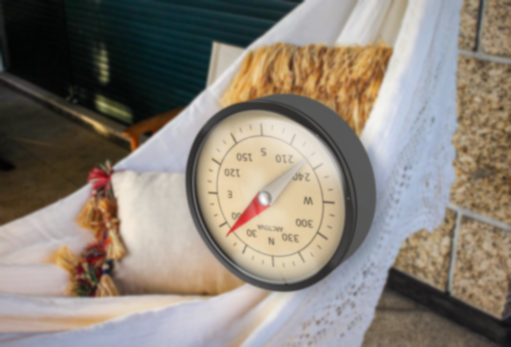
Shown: 50 °
